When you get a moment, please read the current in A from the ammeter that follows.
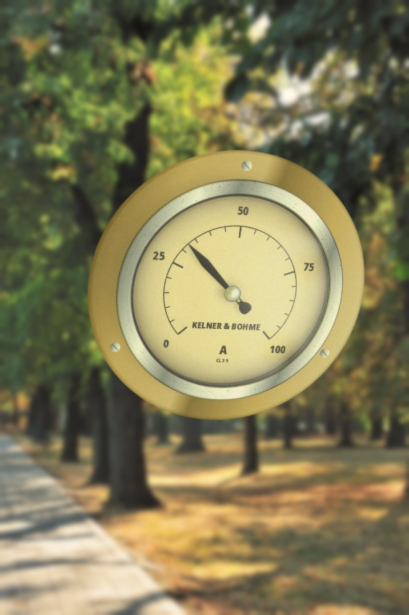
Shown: 32.5 A
